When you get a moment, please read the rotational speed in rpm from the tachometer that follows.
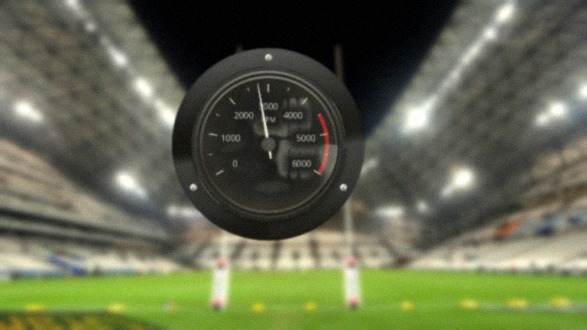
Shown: 2750 rpm
